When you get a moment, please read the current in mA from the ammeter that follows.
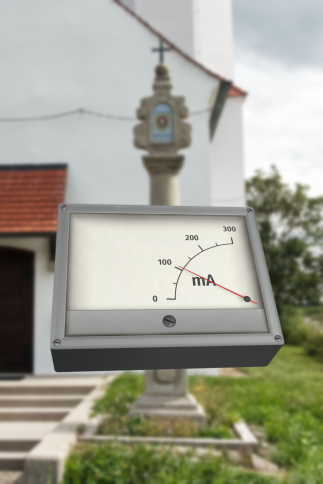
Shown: 100 mA
